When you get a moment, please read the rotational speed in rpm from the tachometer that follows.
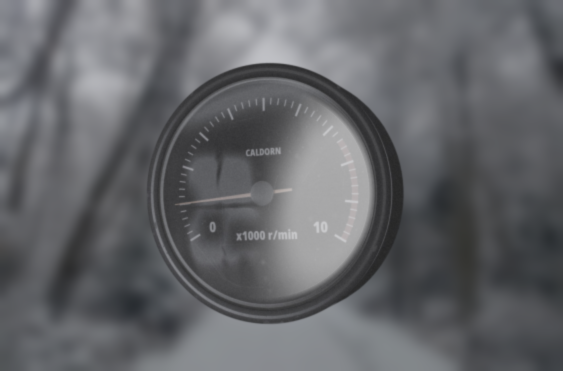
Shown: 1000 rpm
